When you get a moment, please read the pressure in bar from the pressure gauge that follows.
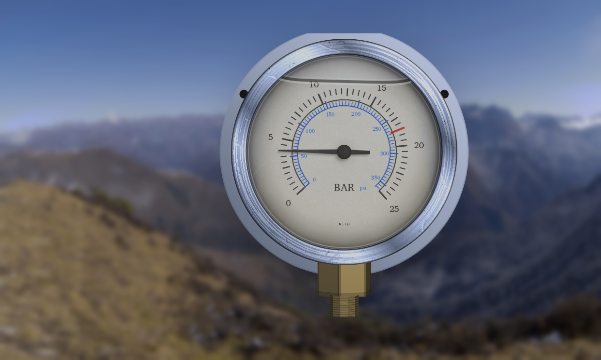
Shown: 4 bar
